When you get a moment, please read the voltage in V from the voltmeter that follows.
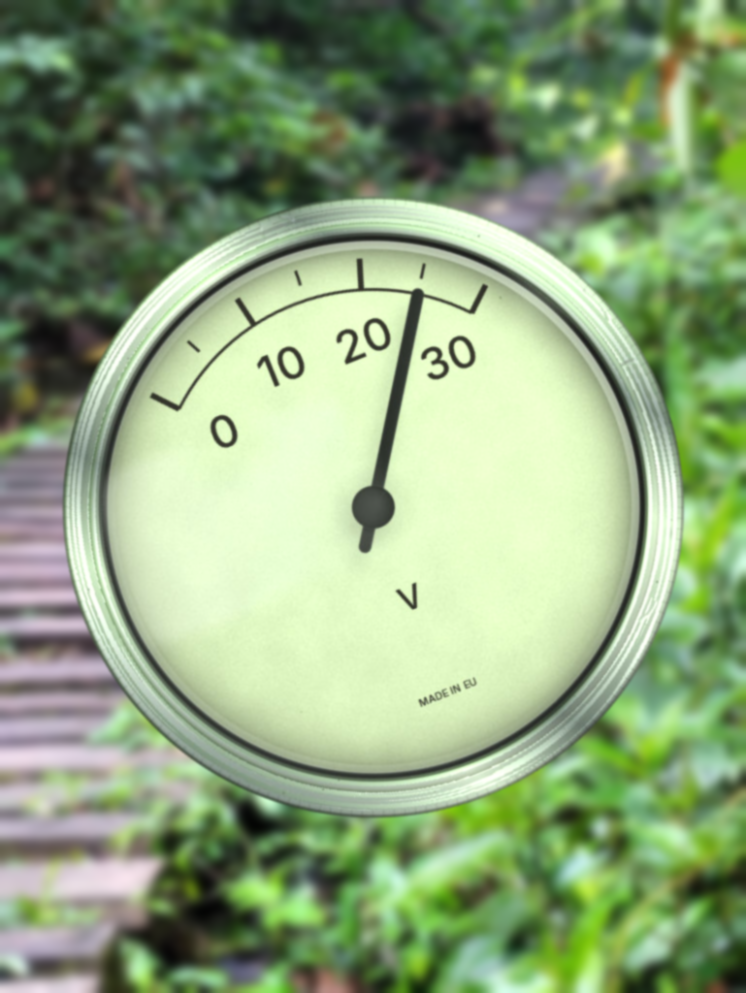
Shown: 25 V
